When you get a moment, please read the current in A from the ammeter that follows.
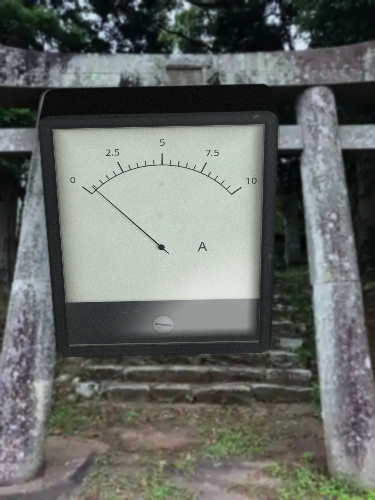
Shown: 0.5 A
